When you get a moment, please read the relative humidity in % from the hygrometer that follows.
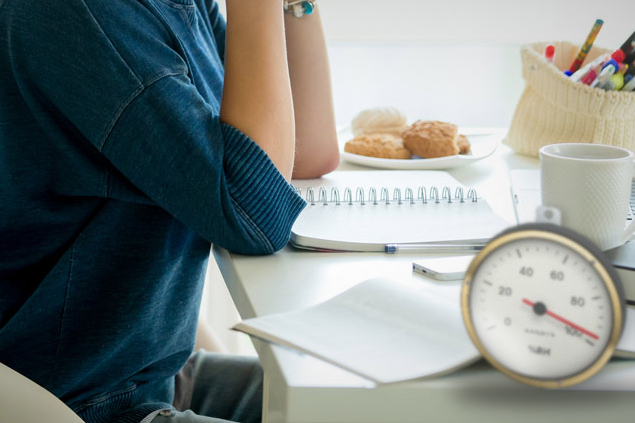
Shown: 96 %
